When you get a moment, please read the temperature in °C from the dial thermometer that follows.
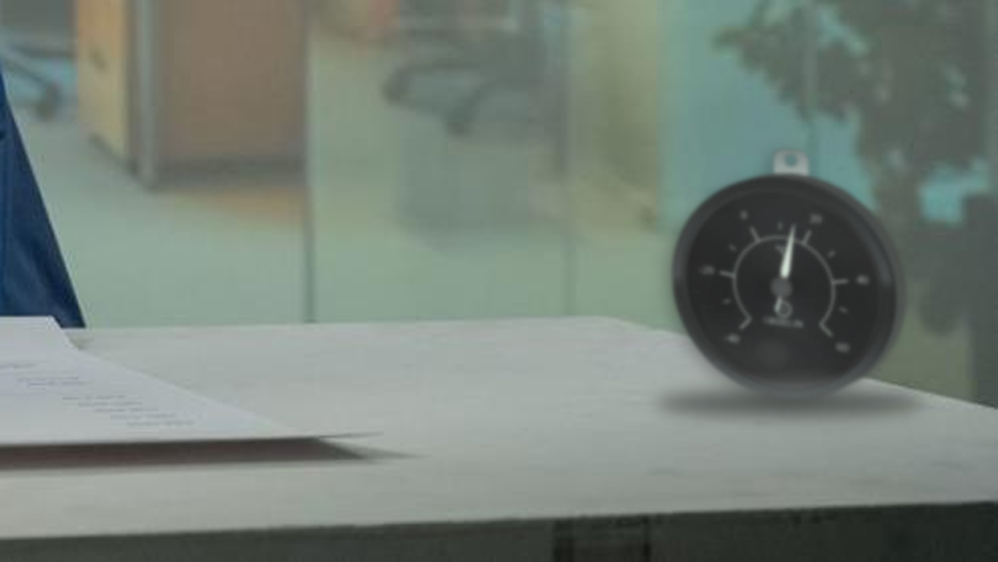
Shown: 15 °C
